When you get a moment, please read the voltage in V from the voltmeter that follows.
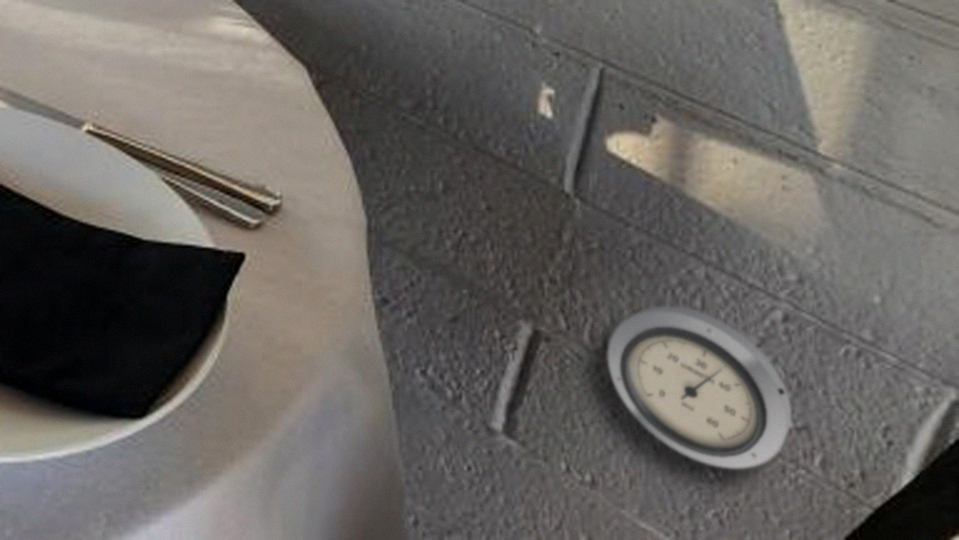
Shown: 35 V
